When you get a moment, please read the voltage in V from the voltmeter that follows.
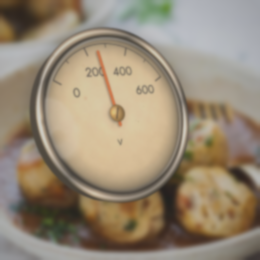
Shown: 250 V
